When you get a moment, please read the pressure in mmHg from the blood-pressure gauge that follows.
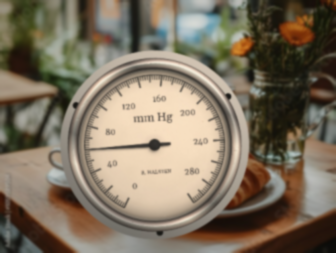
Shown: 60 mmHg
